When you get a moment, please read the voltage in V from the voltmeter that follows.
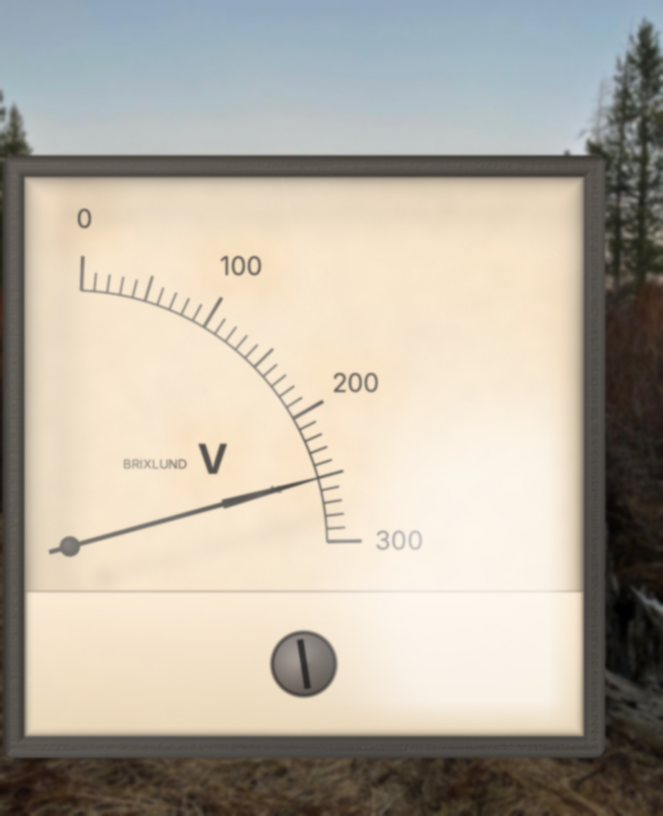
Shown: 250 V
